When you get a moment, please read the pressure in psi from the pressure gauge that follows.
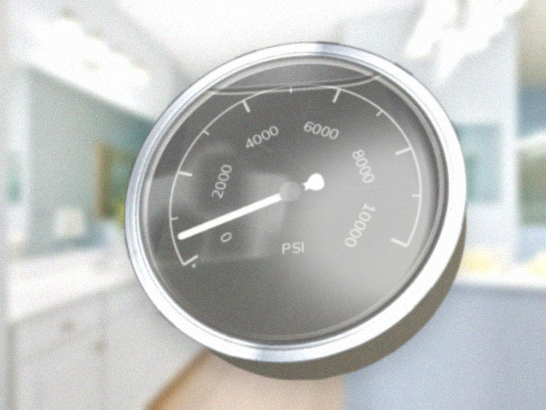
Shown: 500 psi
